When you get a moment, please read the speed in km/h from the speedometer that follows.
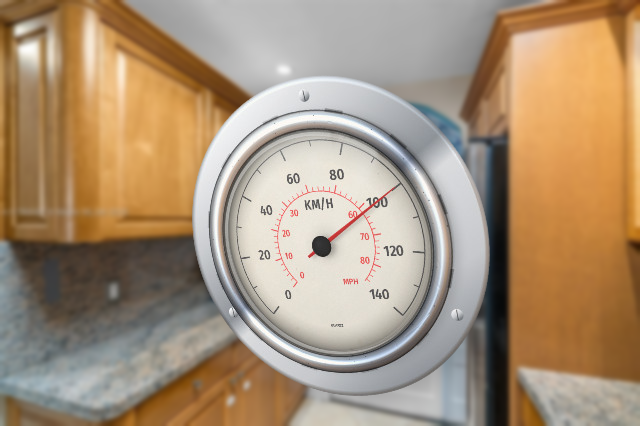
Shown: 100 km/h
